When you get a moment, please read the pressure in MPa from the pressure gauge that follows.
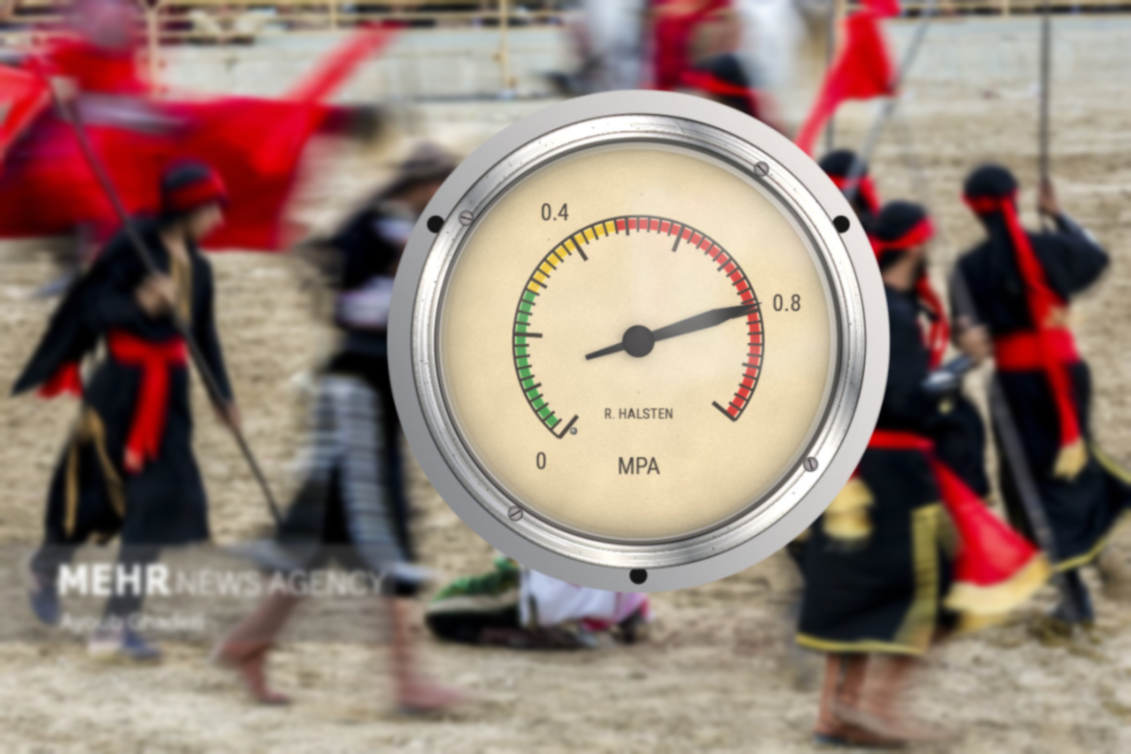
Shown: 0.79 MPa
